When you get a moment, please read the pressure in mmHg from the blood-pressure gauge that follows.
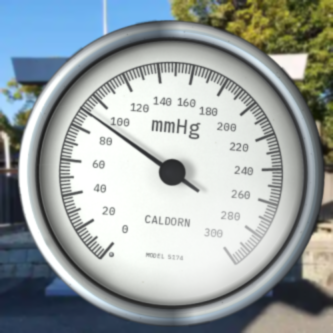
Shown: 90 mmHg
